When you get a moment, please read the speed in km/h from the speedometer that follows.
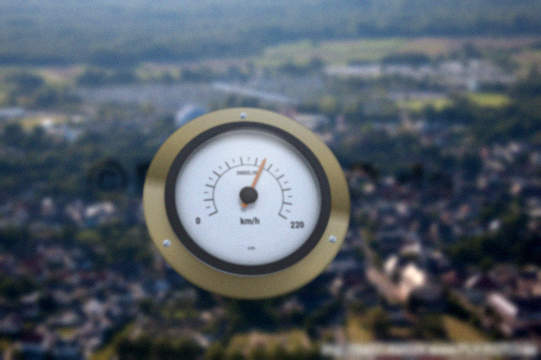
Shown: 130 km/h
